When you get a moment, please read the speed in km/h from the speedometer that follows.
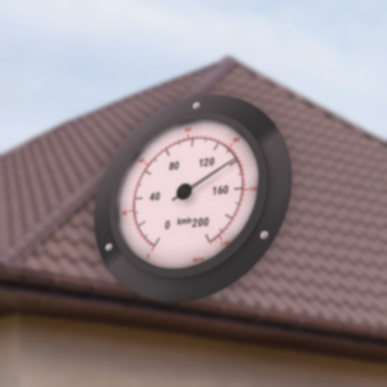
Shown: 140 km/h
